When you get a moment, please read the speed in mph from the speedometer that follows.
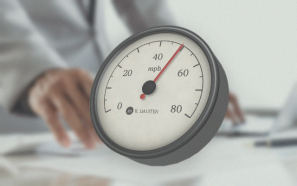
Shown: 50 mph
